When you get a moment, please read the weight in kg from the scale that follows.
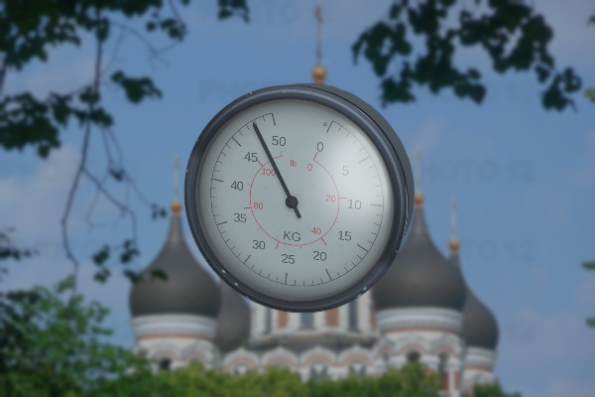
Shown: 48 kg
